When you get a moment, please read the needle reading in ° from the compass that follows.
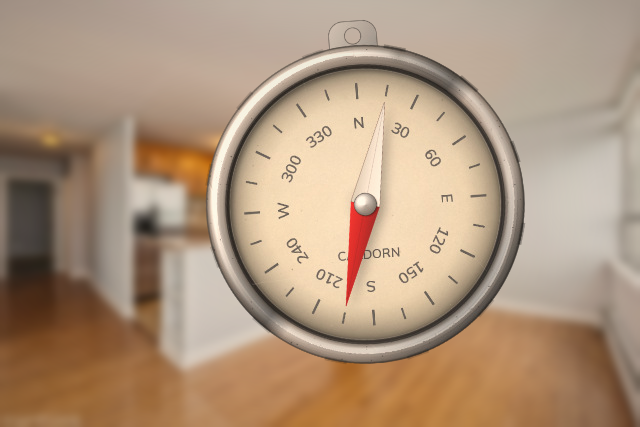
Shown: 195 °
